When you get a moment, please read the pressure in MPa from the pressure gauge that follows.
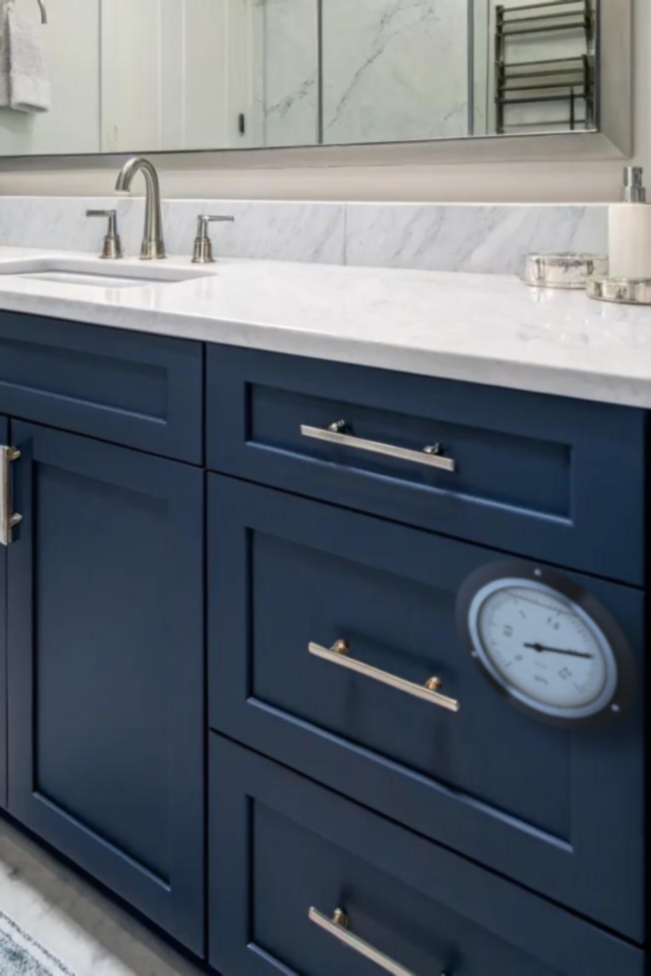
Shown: 2 MPa
